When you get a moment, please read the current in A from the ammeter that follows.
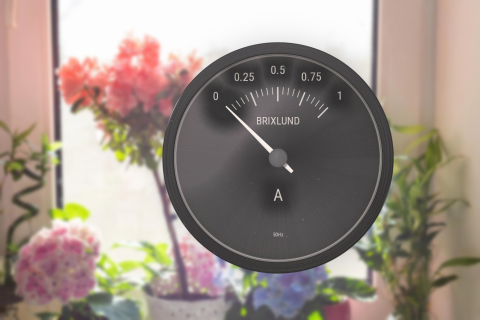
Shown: 0 A
